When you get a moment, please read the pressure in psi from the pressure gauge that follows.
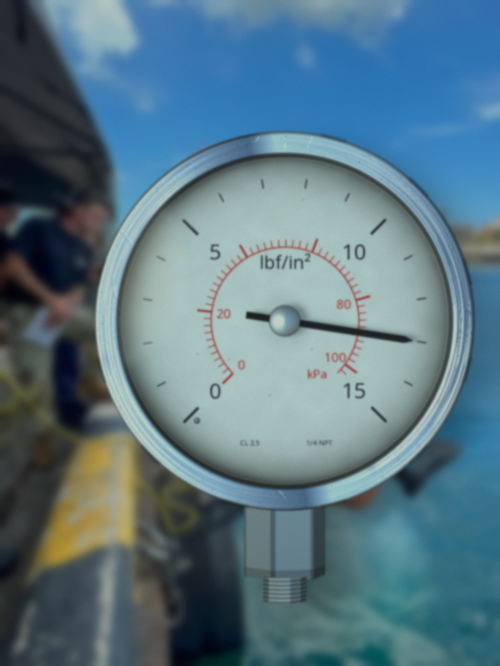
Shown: 13 psi
